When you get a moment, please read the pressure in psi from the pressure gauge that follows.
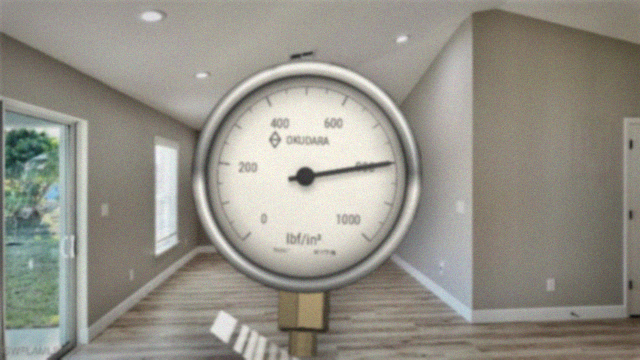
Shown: 800 psi
